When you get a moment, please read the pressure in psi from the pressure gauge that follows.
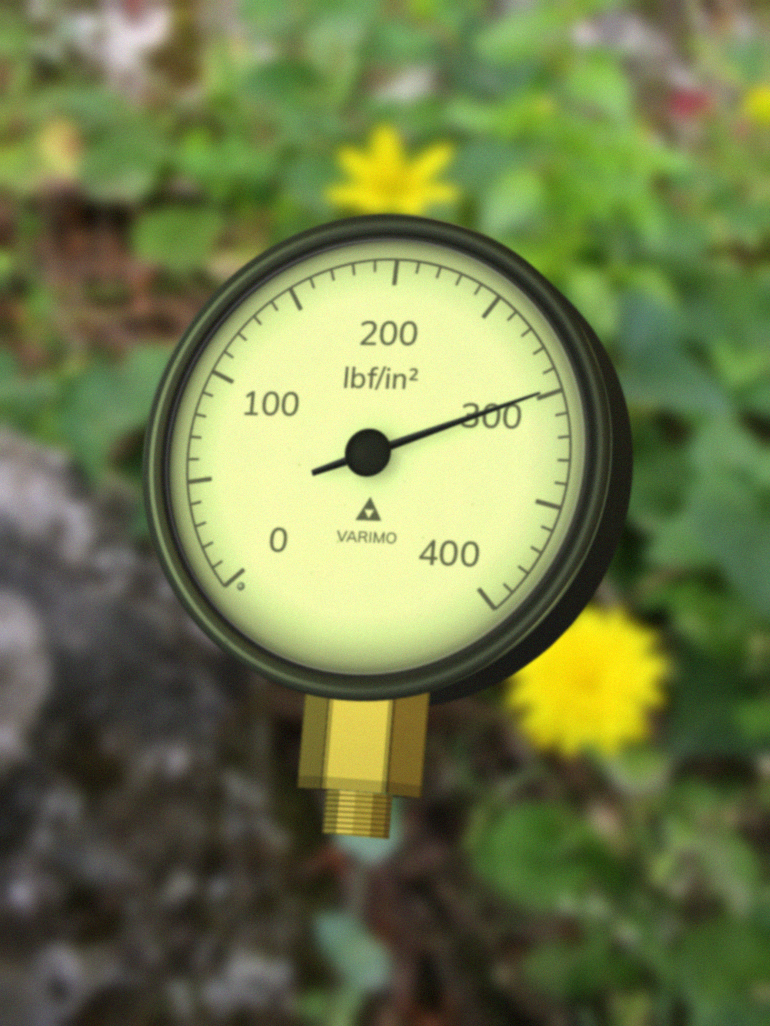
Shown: 300 psi
